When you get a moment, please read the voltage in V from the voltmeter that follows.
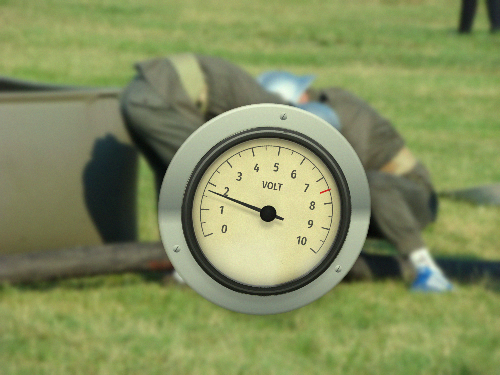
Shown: 1.75 V
